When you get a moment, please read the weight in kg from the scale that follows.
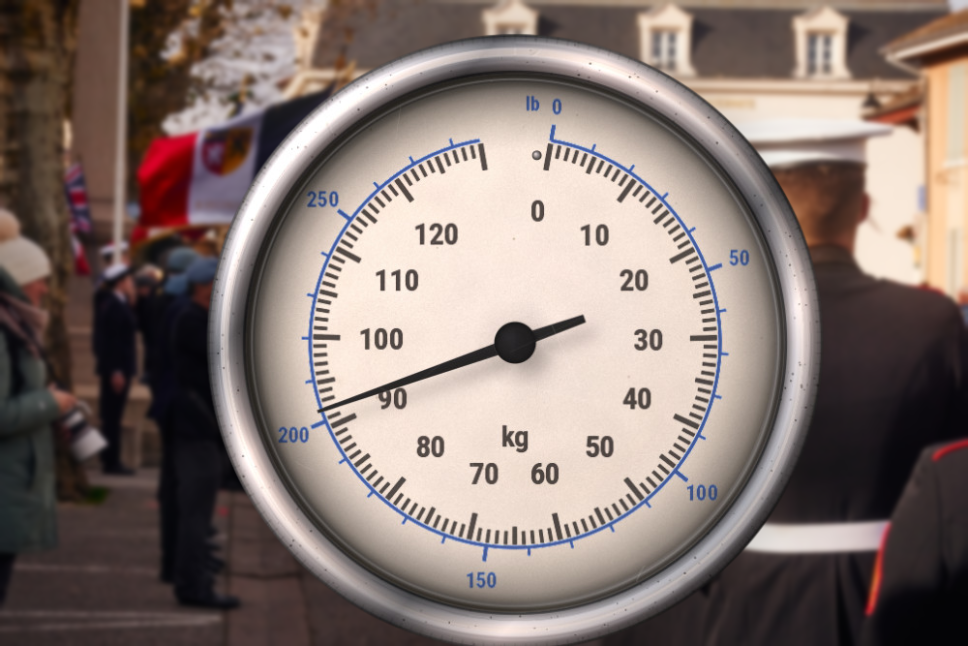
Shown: 92 kg
